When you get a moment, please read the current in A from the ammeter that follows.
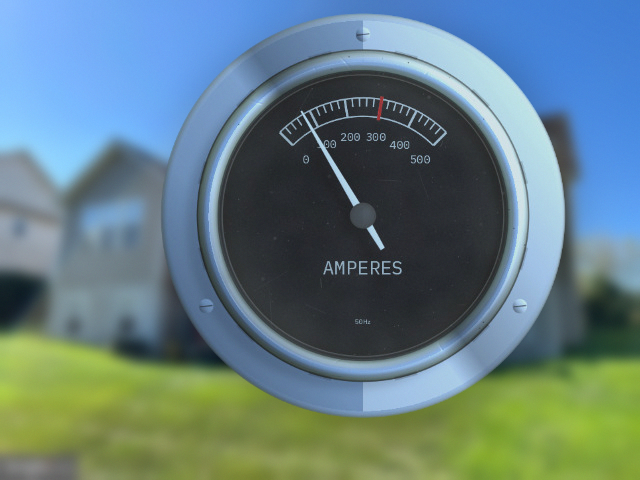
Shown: 80 A
